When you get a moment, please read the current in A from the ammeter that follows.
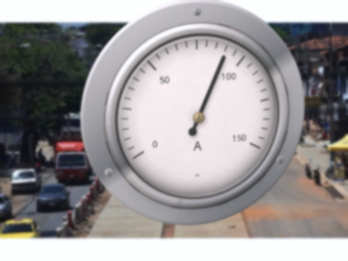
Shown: 90 A
